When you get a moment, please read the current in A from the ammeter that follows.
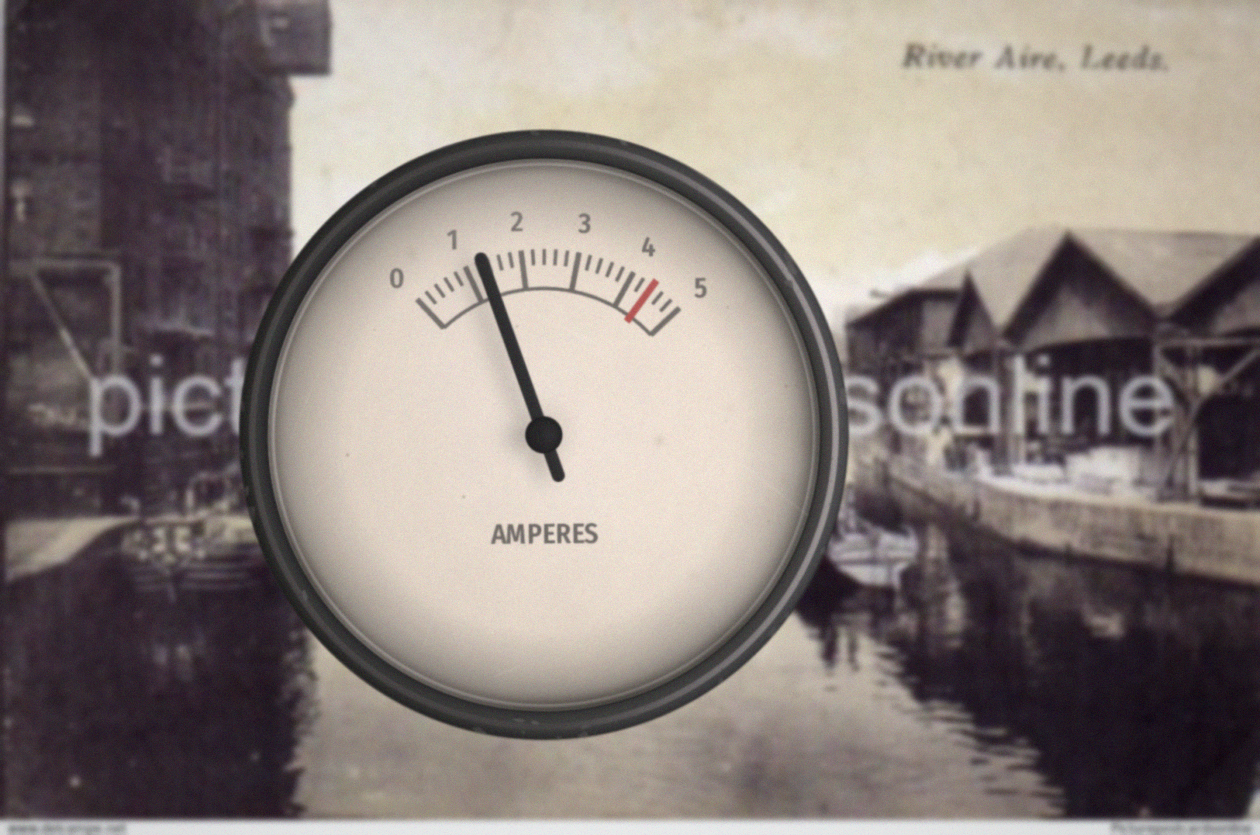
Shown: 1.3 A
